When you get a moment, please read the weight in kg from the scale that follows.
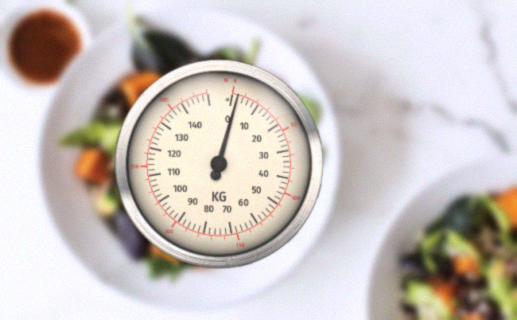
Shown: 2 kg
